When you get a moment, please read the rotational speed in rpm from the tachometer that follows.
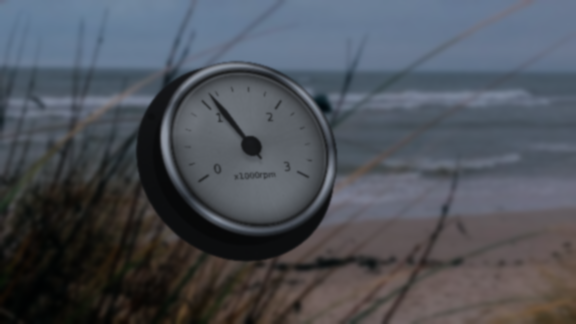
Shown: 1100 rpm
